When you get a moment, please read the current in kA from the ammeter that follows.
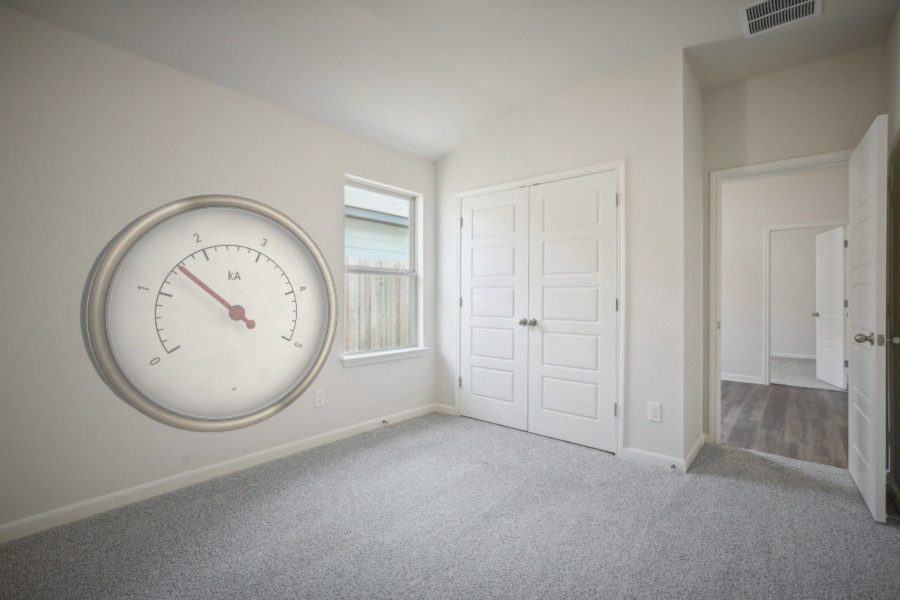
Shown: 1.5 kA
